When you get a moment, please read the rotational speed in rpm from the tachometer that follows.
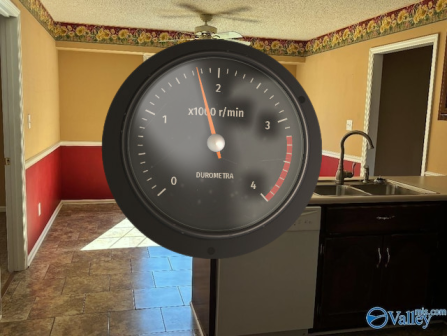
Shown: 1750 rpm
